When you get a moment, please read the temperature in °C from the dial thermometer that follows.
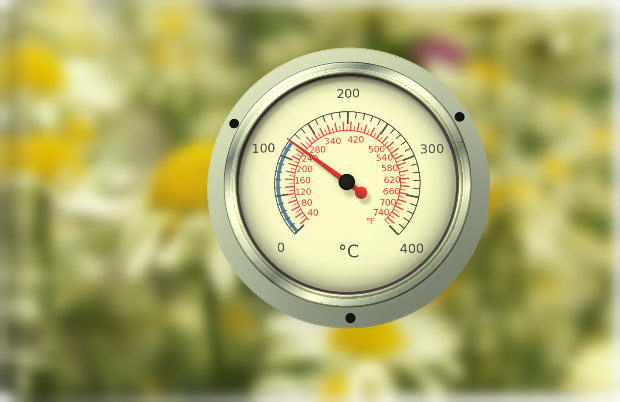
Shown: 120 °C
